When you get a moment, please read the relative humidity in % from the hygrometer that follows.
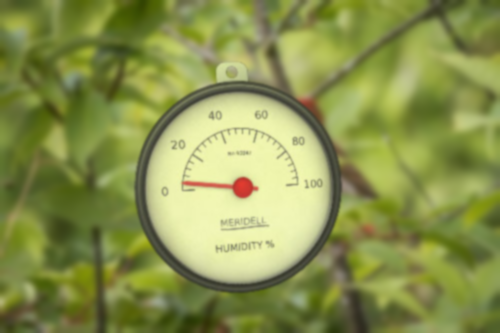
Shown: 4 %
